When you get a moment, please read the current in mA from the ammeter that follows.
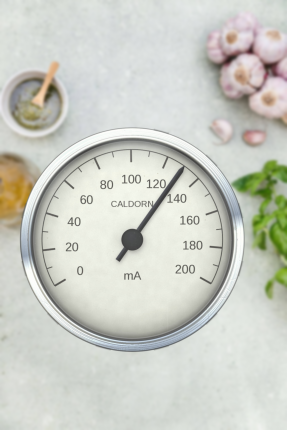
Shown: 130 mA
